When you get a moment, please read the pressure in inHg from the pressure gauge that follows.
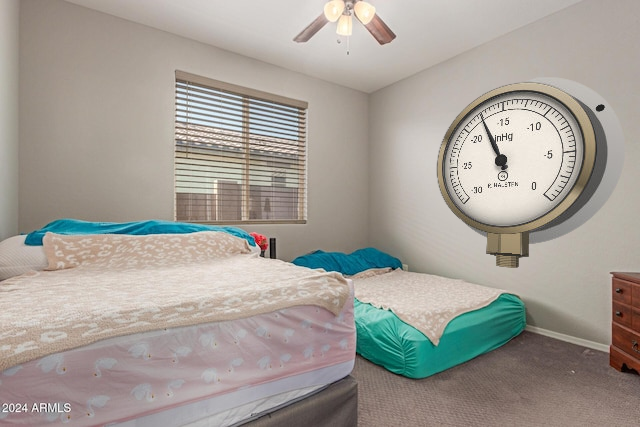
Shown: -17.5 inHg
